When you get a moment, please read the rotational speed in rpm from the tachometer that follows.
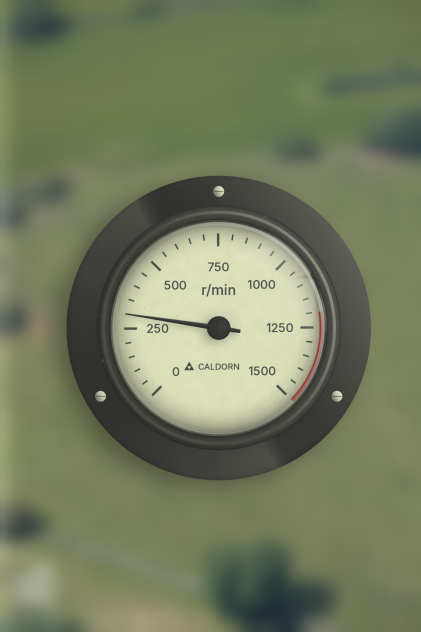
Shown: 300 rpm
